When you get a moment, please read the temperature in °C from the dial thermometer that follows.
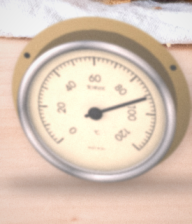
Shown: 90 °C
